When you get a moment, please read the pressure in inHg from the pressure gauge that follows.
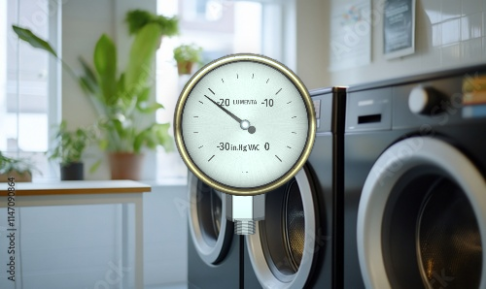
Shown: -21 inHg
